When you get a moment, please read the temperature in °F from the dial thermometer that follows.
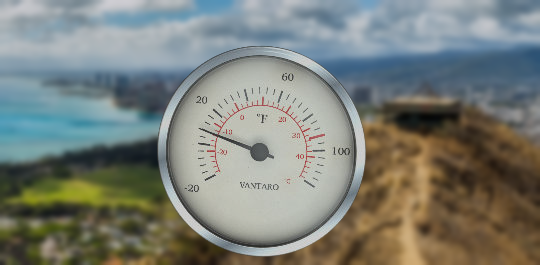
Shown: 8 °F
